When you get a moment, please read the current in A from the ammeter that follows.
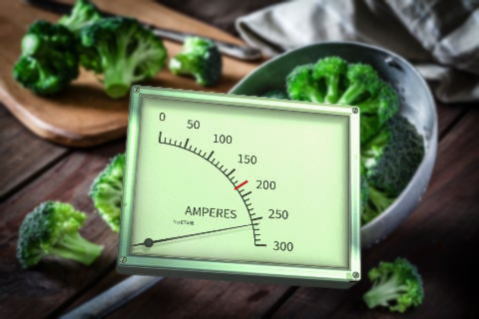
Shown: 260 A
